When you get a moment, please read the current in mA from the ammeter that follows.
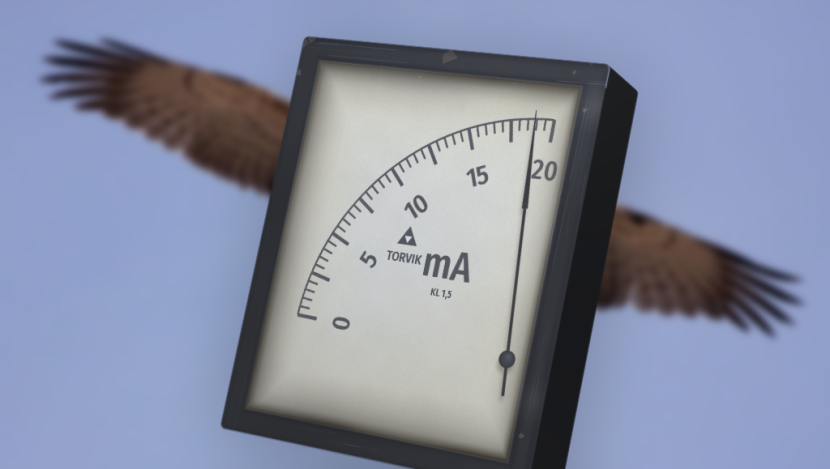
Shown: 19 mA
